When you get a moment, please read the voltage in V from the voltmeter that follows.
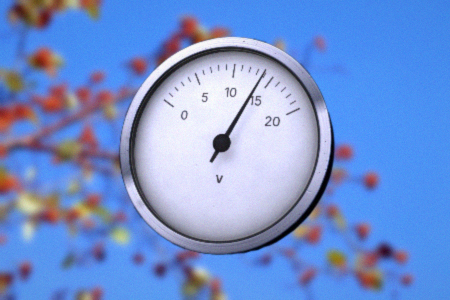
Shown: 14 V
